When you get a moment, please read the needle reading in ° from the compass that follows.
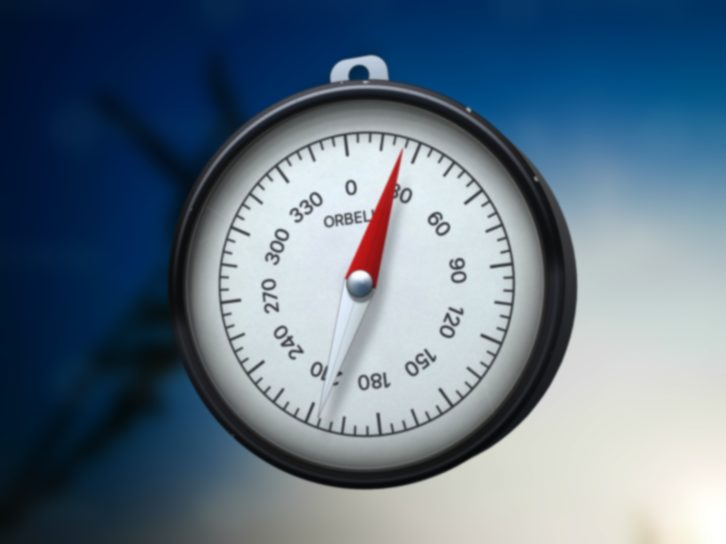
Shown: 25 °
